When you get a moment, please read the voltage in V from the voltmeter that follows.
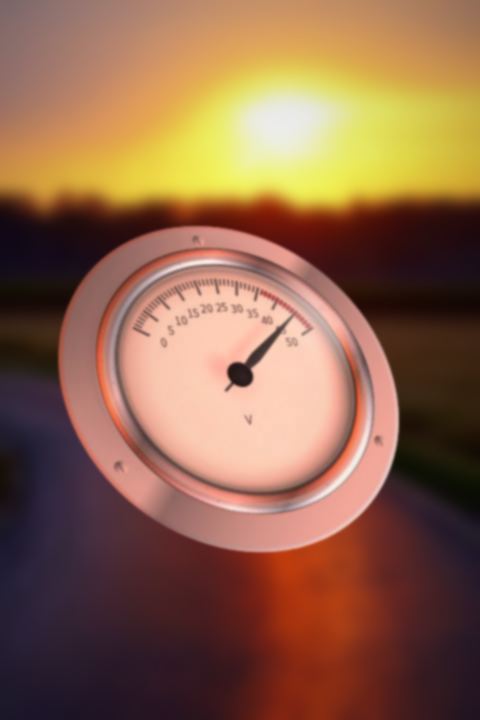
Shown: 45 V
